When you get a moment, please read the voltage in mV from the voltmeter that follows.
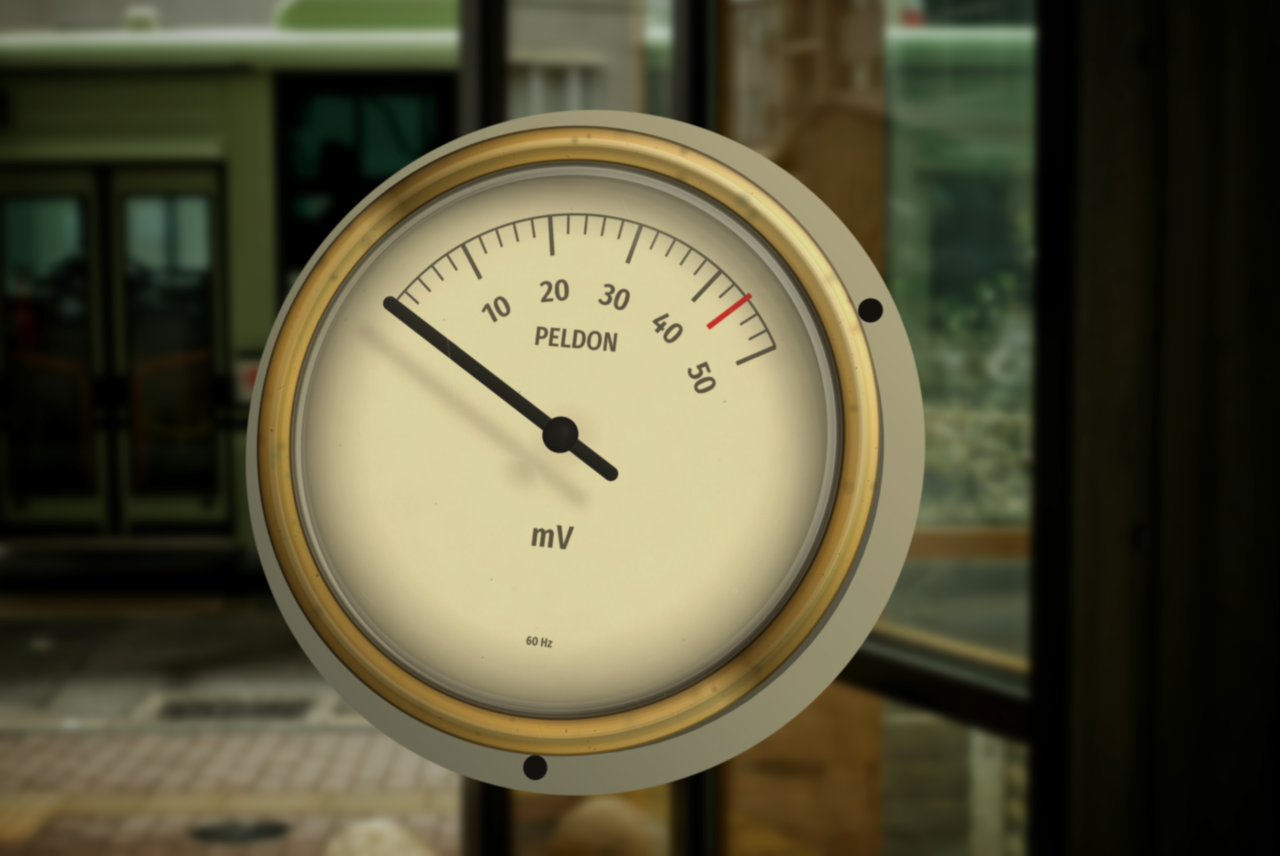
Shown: 0 mV
